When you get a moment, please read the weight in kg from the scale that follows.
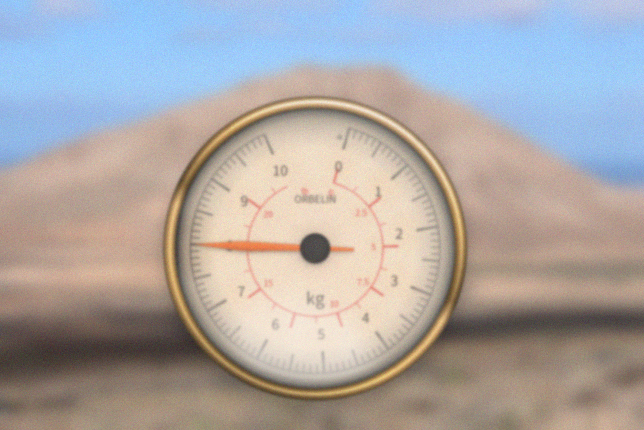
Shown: 8 kg
